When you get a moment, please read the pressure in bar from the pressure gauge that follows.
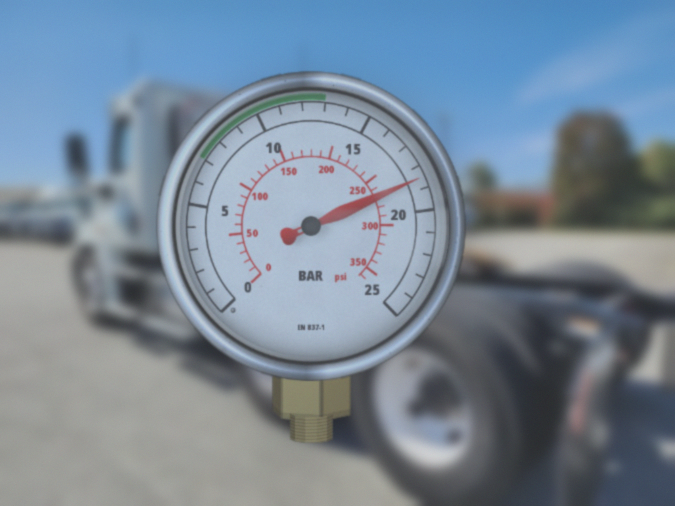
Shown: 18.5 bar
